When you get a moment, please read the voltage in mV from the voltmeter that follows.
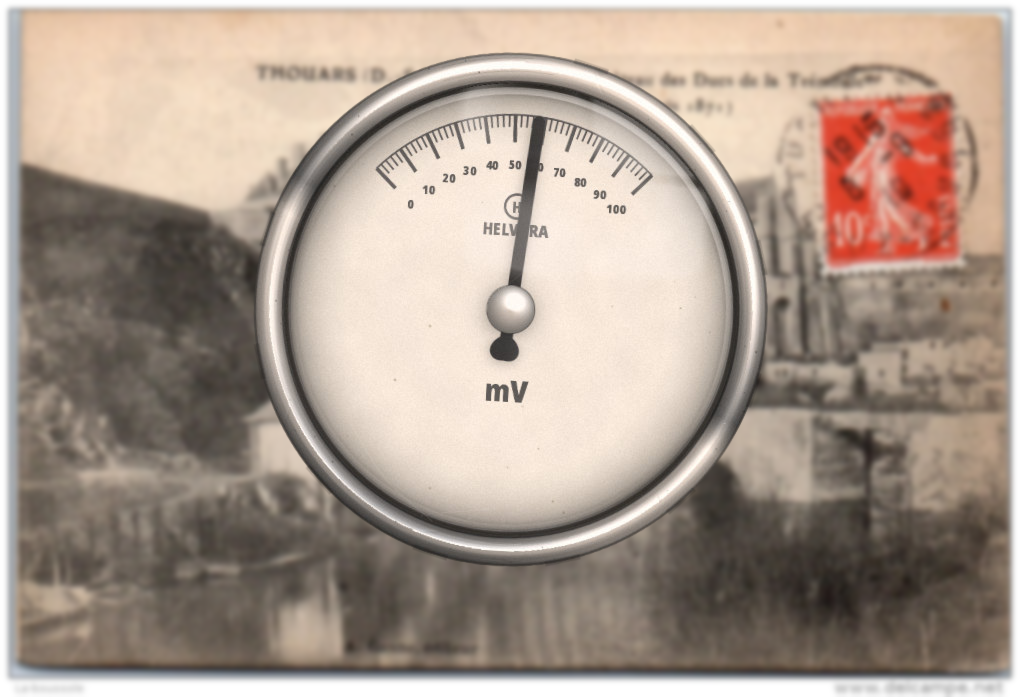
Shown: 58 mV
